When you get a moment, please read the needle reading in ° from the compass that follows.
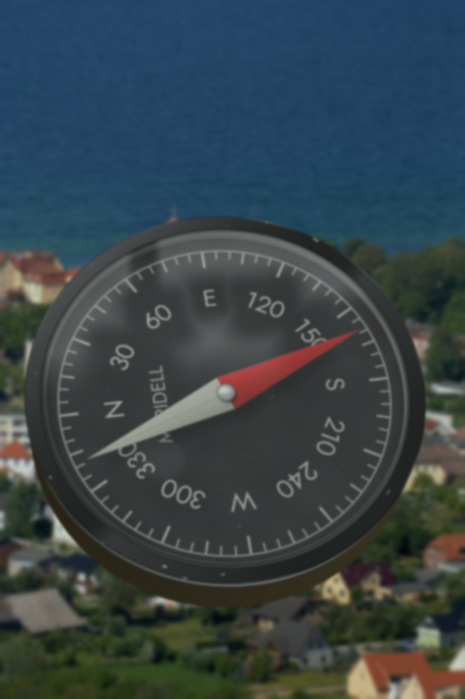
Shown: 160 °
